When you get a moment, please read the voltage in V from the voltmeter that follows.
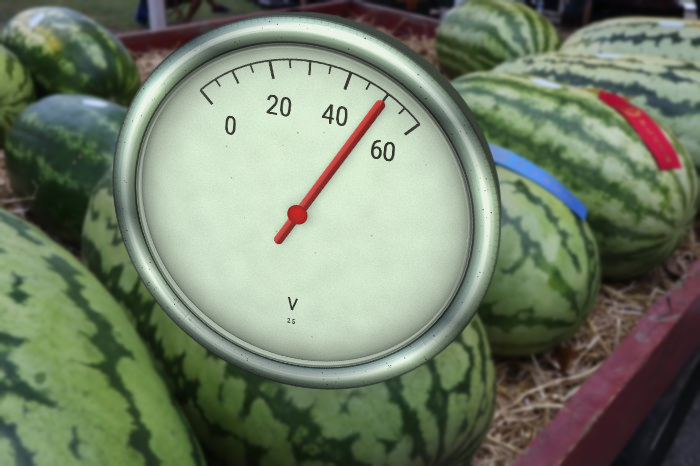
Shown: 50 V
